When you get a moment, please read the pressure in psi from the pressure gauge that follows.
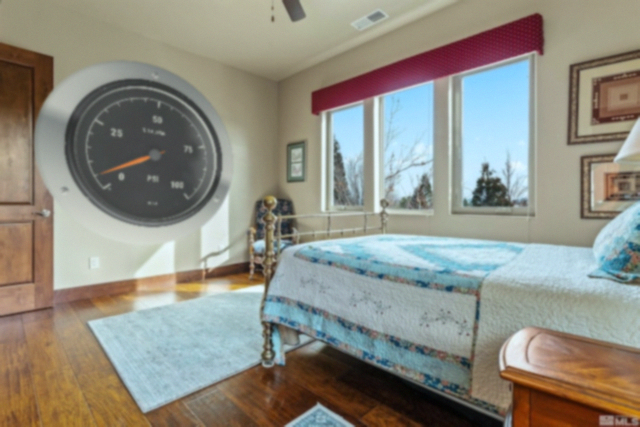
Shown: 5 psi
